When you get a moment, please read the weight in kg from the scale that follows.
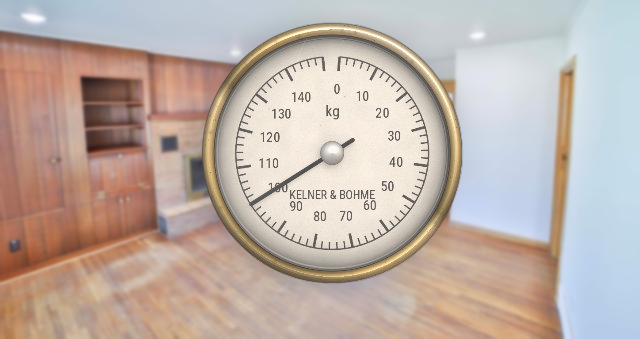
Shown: 100 kg
